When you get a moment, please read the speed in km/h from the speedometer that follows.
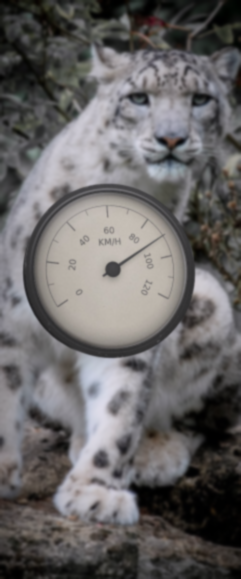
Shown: 90 km/h
